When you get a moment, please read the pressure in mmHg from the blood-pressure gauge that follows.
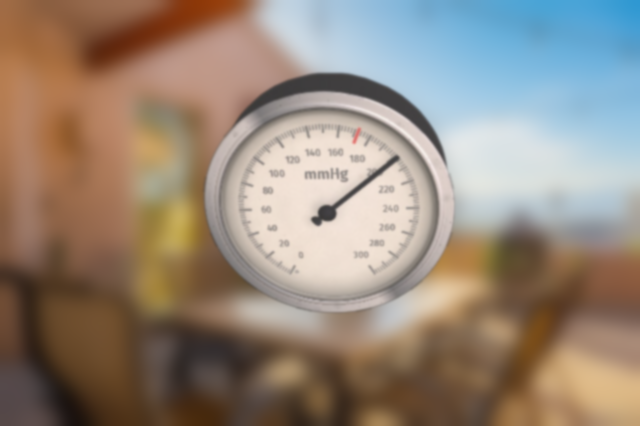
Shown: 200 mmHg
